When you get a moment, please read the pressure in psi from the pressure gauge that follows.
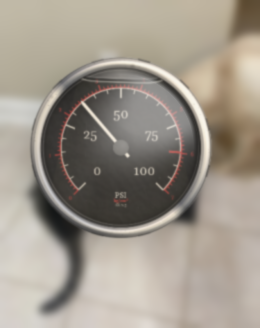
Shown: 35 psi
